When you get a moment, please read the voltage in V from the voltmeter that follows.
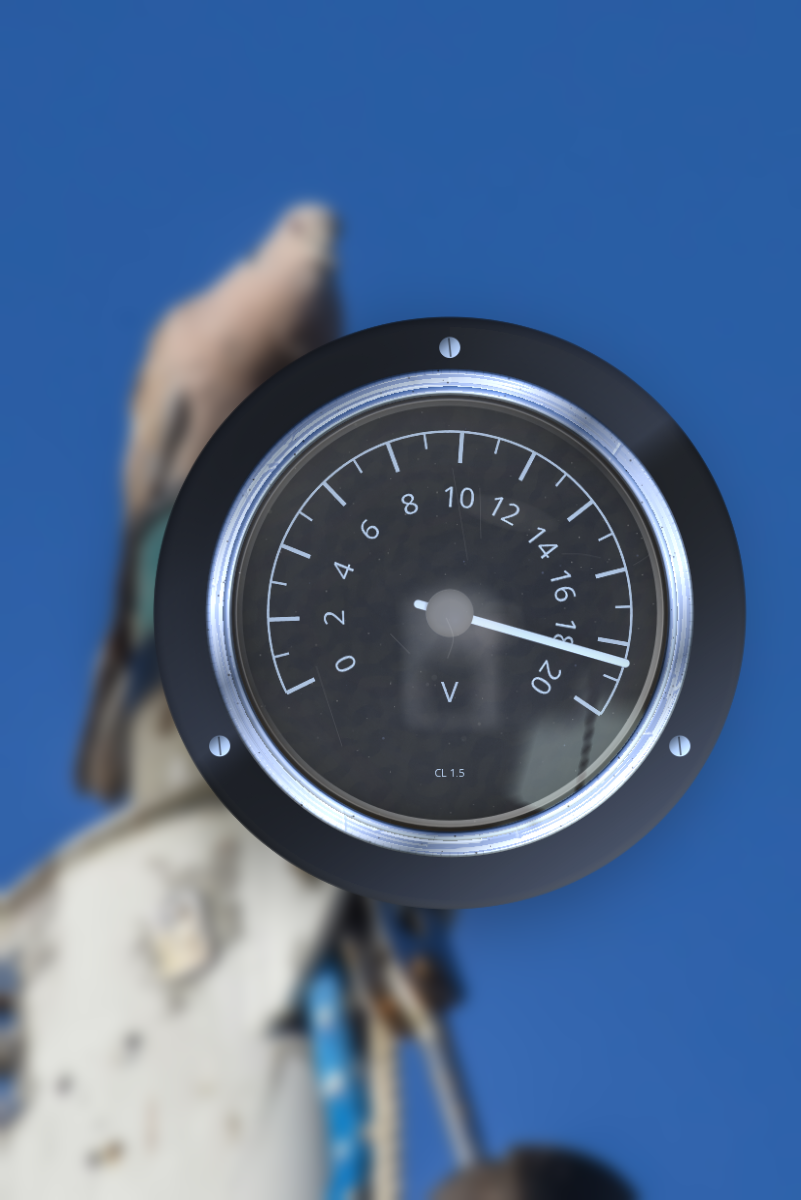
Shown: 18.5 V
